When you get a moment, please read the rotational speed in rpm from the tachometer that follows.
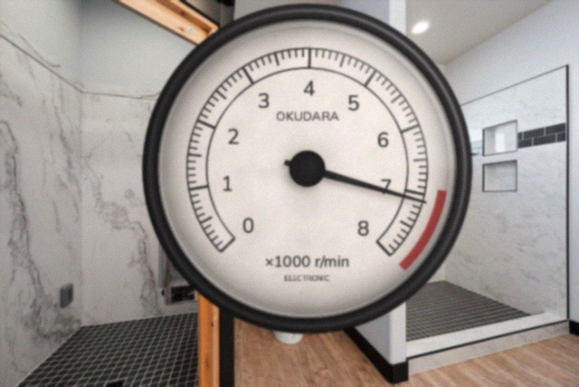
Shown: 7100 rpm
